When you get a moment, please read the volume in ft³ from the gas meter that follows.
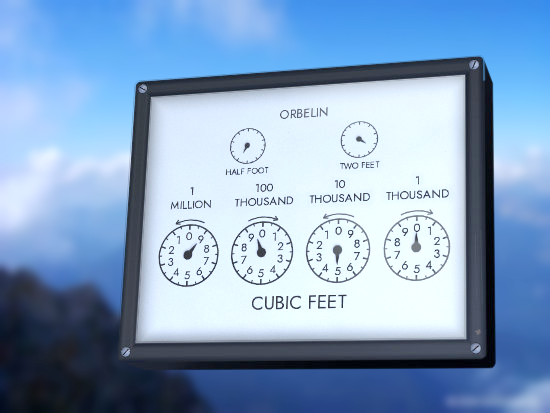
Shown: 895000 ft³
